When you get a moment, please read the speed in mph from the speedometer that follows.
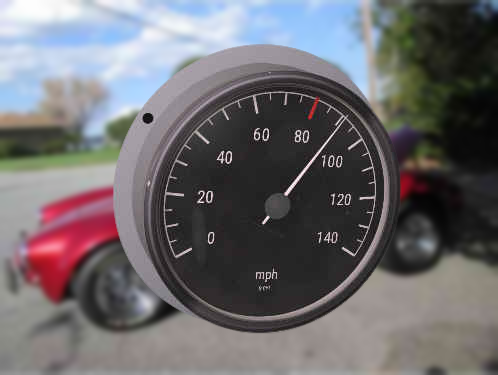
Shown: 90 mph
